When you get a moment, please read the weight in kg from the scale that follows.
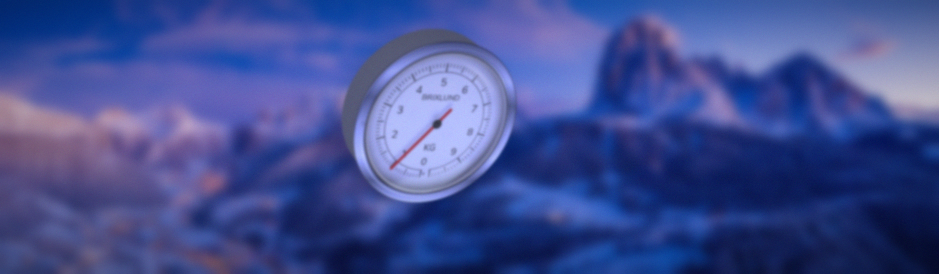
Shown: 1 kg
